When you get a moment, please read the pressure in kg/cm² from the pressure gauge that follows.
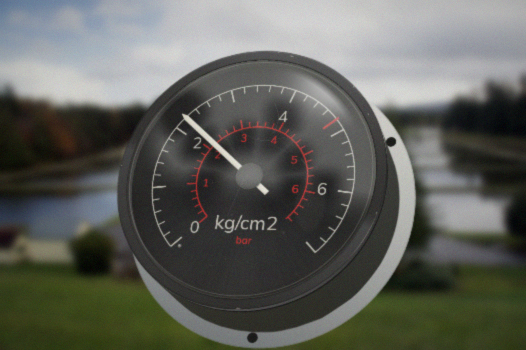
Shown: 2.2 kg/cm²
